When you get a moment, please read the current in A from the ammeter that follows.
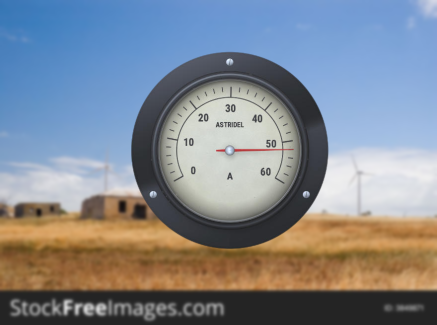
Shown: 52 A
